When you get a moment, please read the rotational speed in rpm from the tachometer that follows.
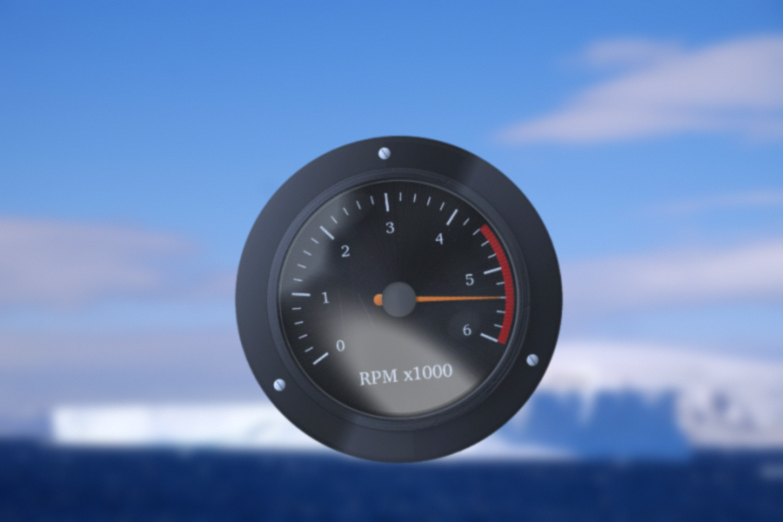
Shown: 5400 rpm
